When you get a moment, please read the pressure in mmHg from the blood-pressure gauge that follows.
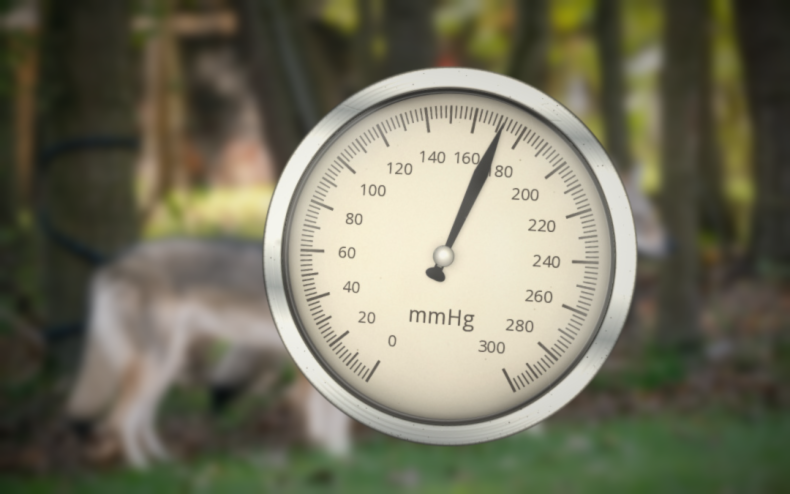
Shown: 172 mmHg
